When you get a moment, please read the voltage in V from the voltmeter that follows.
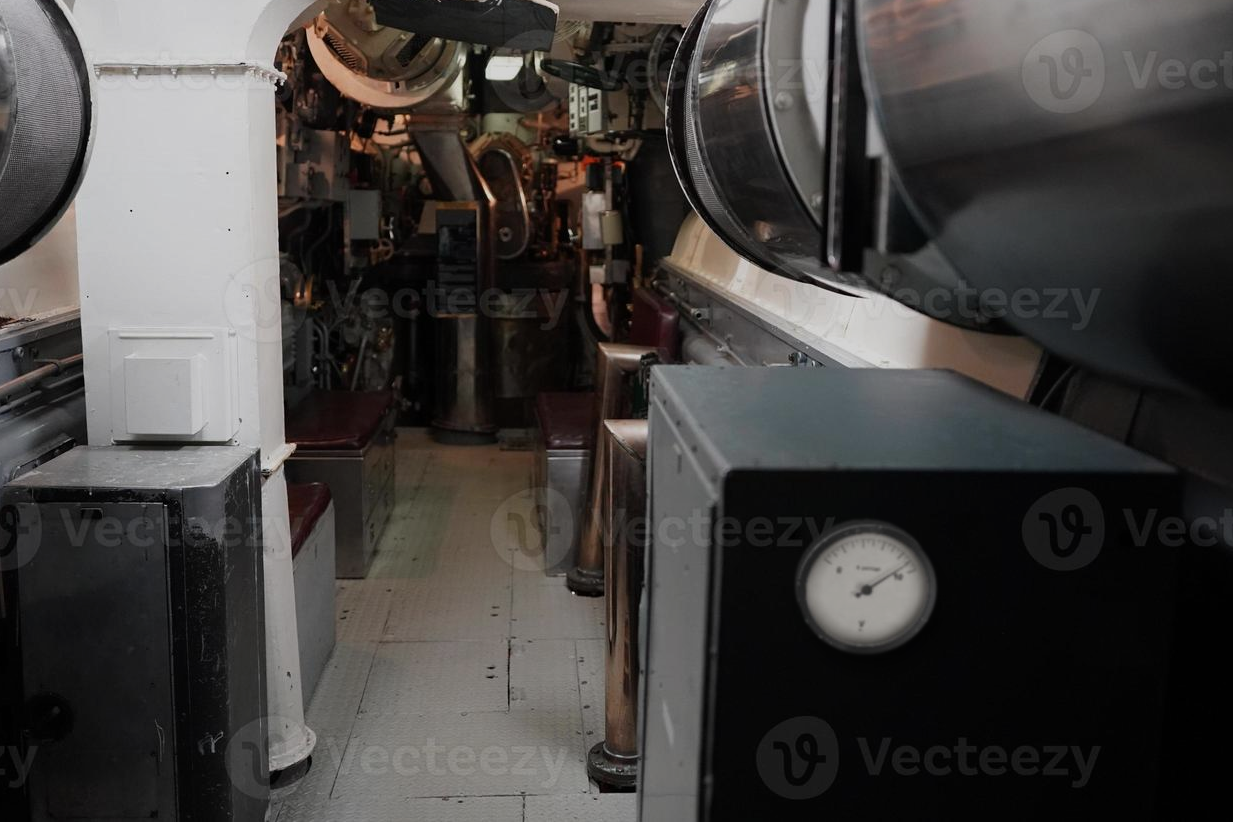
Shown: 9 V
